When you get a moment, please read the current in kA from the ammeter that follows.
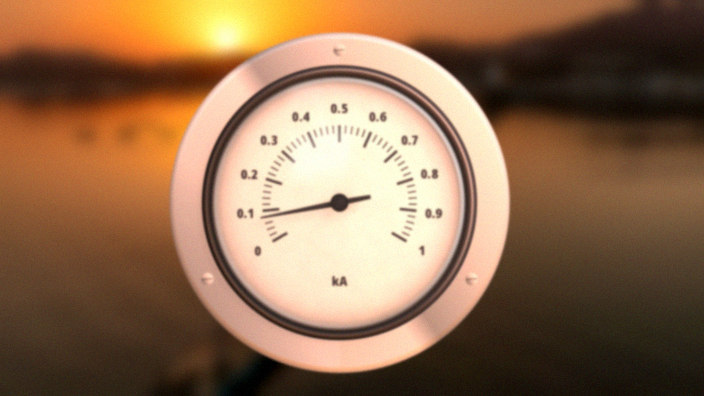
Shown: 0.08 kA
